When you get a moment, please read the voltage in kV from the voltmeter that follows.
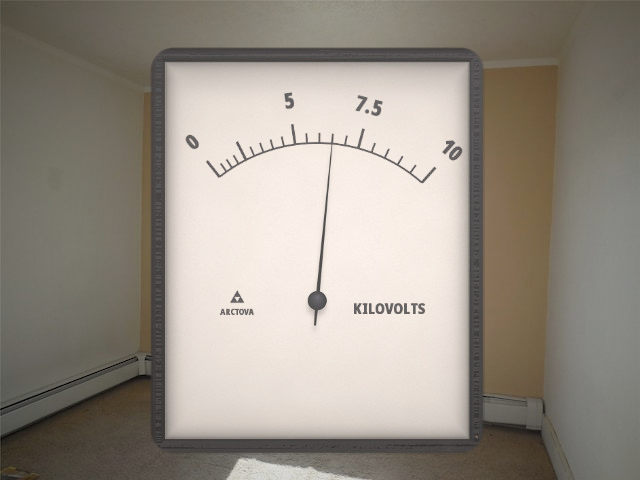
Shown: 6.5 kV
